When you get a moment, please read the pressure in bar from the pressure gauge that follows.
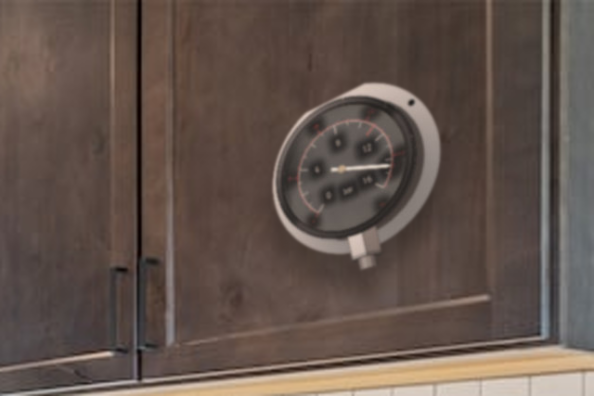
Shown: 14.5 bar
